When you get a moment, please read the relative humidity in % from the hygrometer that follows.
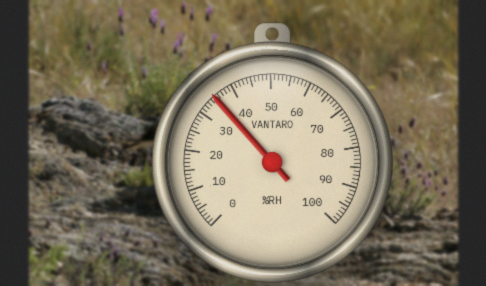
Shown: 35 %
